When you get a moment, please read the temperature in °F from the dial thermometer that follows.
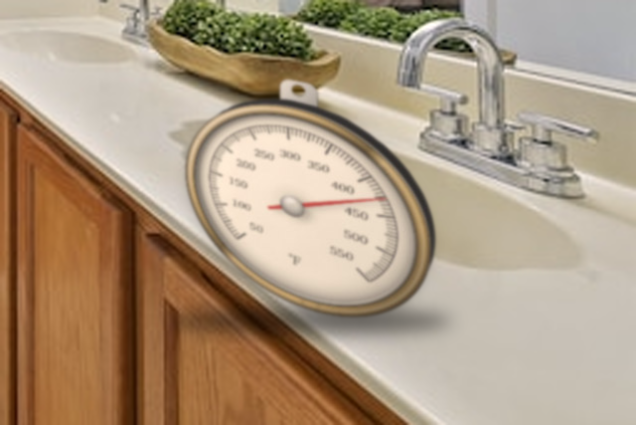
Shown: 425 °F
